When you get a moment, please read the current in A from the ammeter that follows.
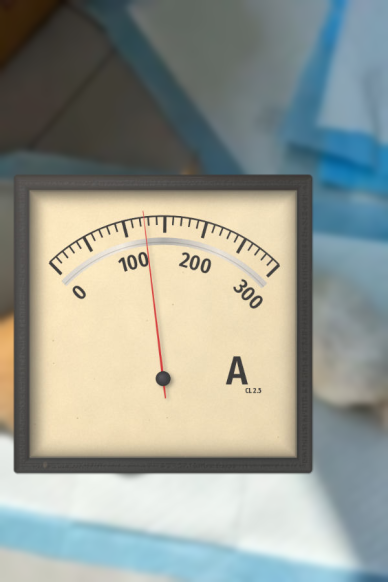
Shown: 125 A
